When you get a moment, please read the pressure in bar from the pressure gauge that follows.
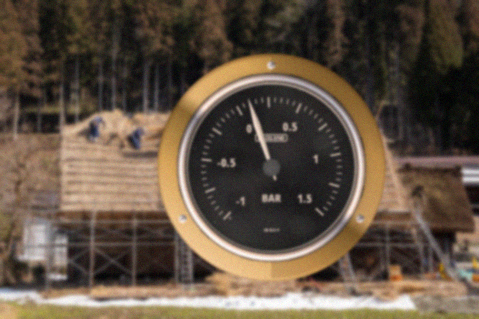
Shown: 0.1 bar
